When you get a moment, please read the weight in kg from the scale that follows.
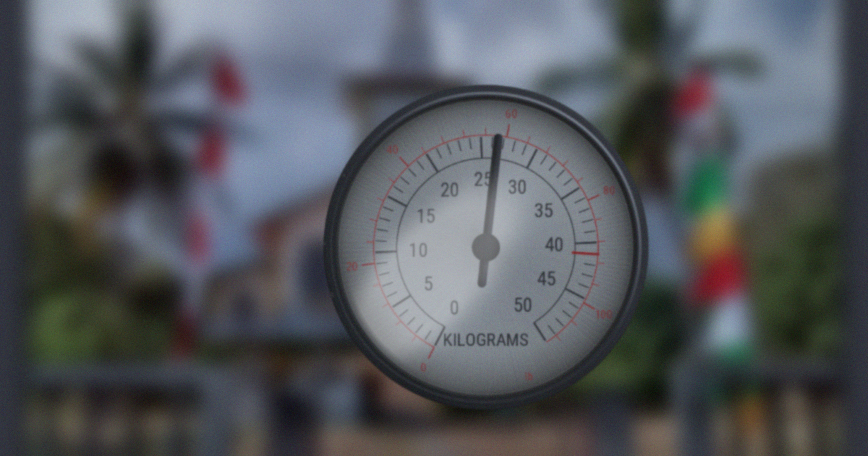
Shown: 26.5 kg
